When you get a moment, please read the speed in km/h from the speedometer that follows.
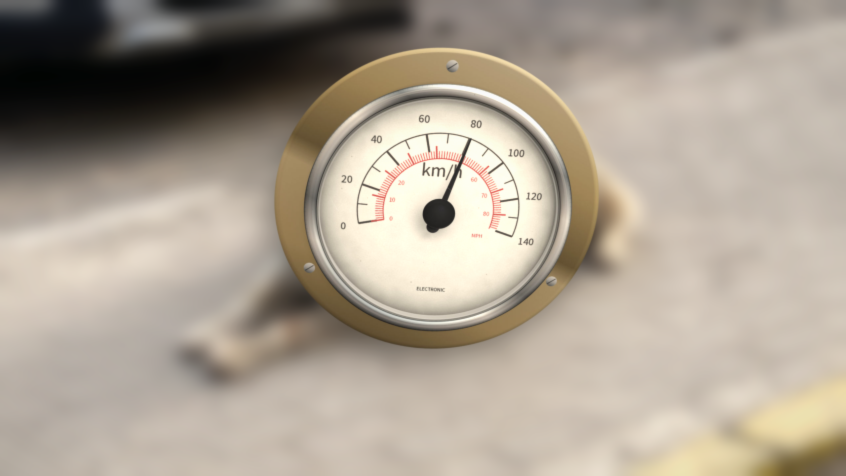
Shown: 80 km/h
